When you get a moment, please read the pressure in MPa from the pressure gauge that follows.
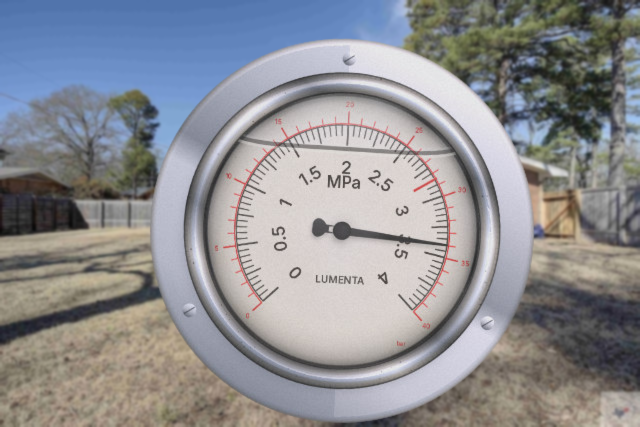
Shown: 3.4 MPa
